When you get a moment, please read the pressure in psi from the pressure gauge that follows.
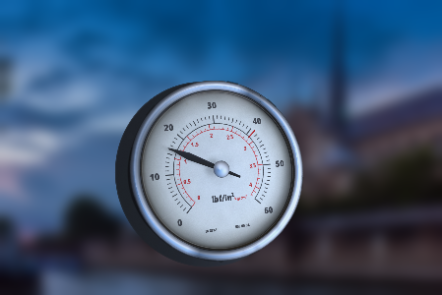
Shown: 16 psi
